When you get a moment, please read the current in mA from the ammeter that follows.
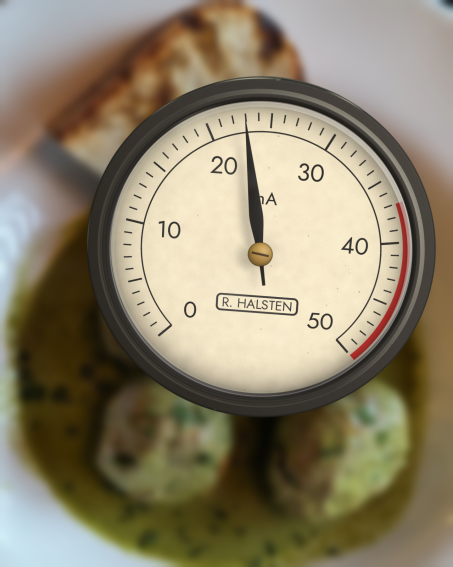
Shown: 23 mA
